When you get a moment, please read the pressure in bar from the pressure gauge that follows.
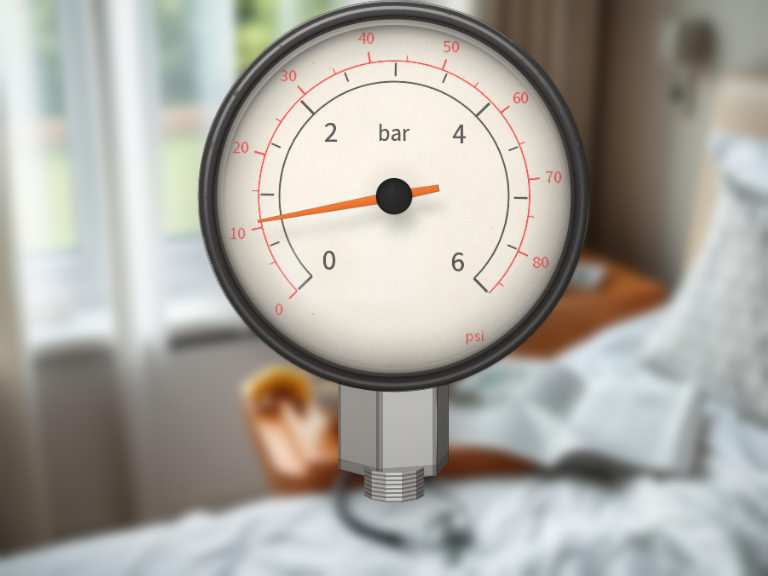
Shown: 0.75 bar
